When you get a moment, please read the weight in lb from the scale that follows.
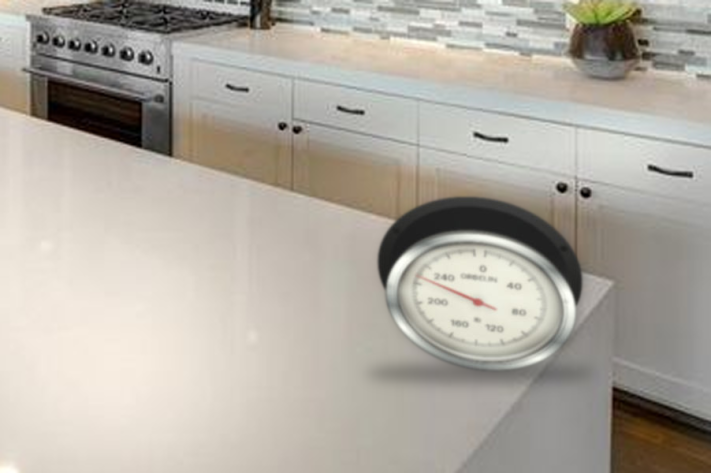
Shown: 230 lb
